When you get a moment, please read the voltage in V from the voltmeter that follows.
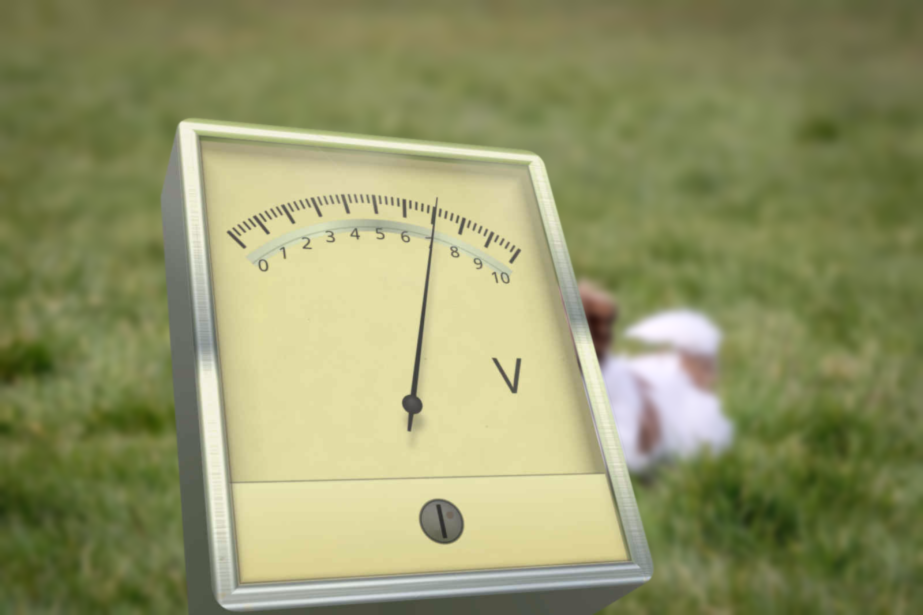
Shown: 7 V
